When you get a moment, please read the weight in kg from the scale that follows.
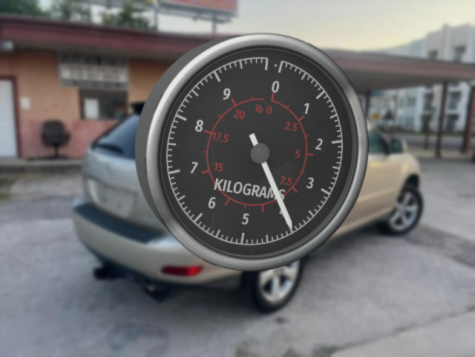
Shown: 4 kg
